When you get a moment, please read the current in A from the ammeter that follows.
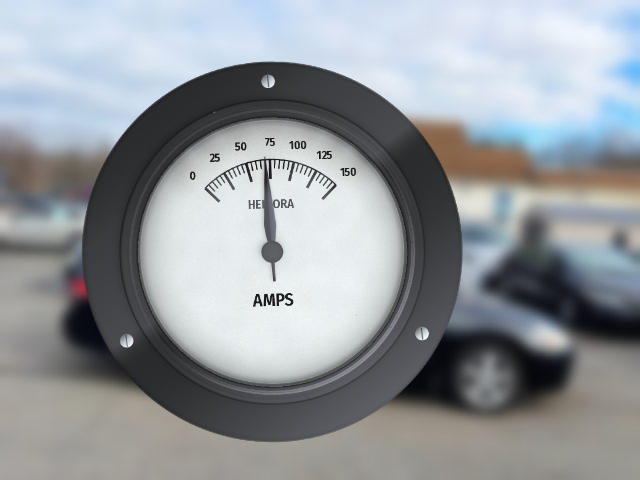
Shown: 70 A
